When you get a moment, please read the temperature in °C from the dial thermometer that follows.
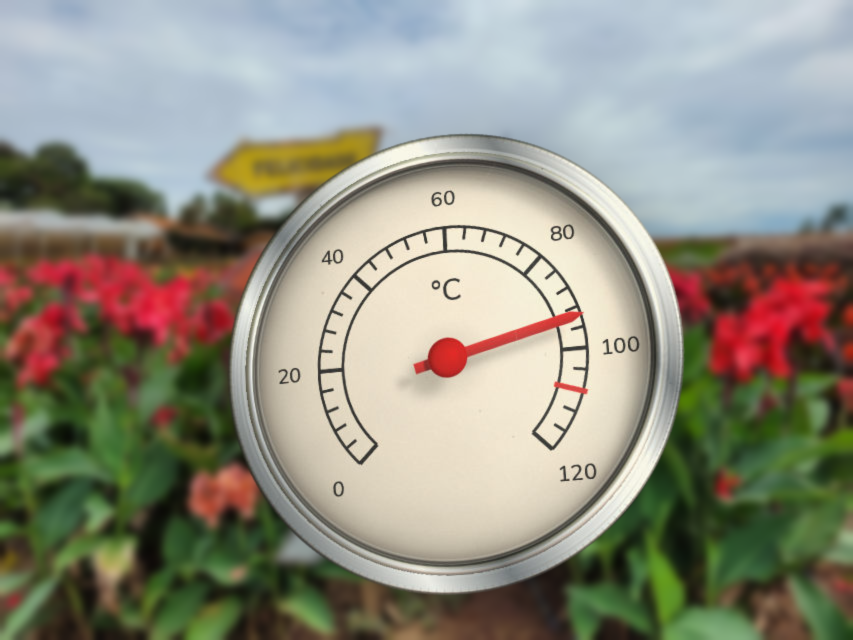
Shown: 94 °C
